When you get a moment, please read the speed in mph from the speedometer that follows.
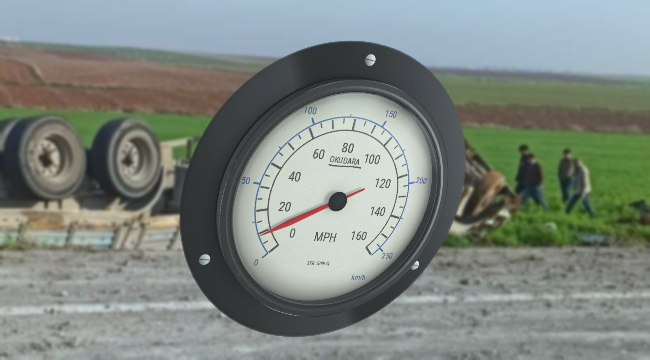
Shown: 10 mph
